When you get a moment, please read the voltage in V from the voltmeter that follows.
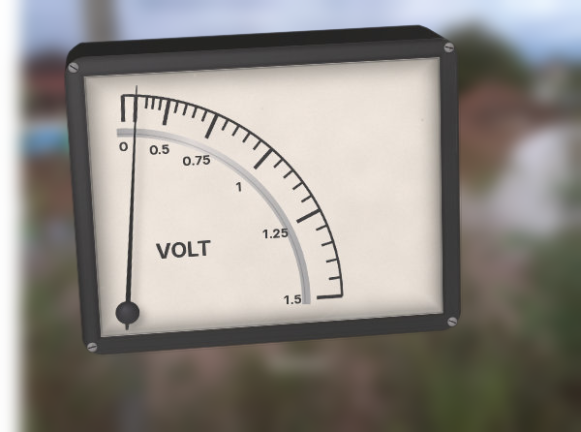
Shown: 0.25 V
